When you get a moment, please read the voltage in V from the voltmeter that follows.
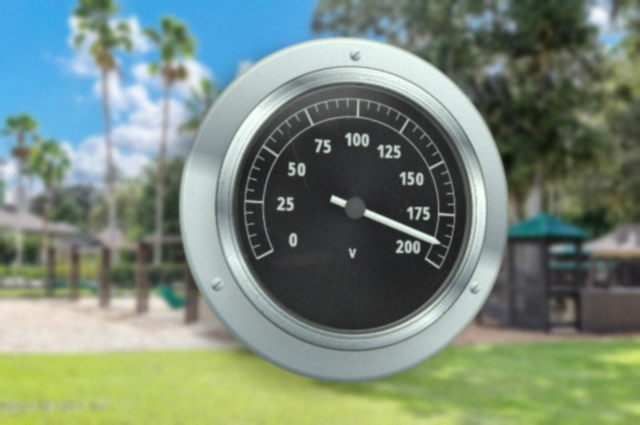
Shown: 190 V
